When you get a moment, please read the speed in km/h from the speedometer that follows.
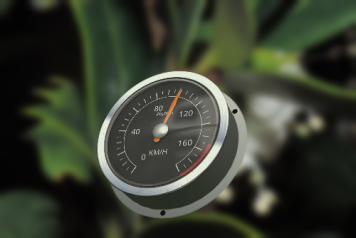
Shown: 100 km/h
